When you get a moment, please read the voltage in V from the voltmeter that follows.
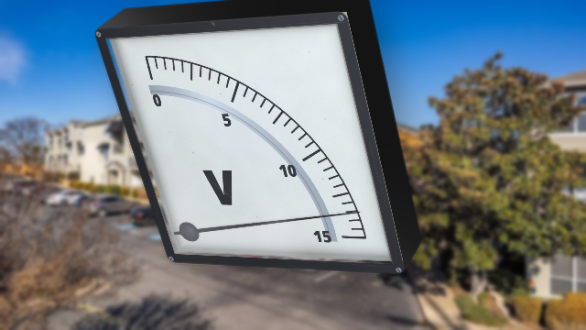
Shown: 13.5 V
